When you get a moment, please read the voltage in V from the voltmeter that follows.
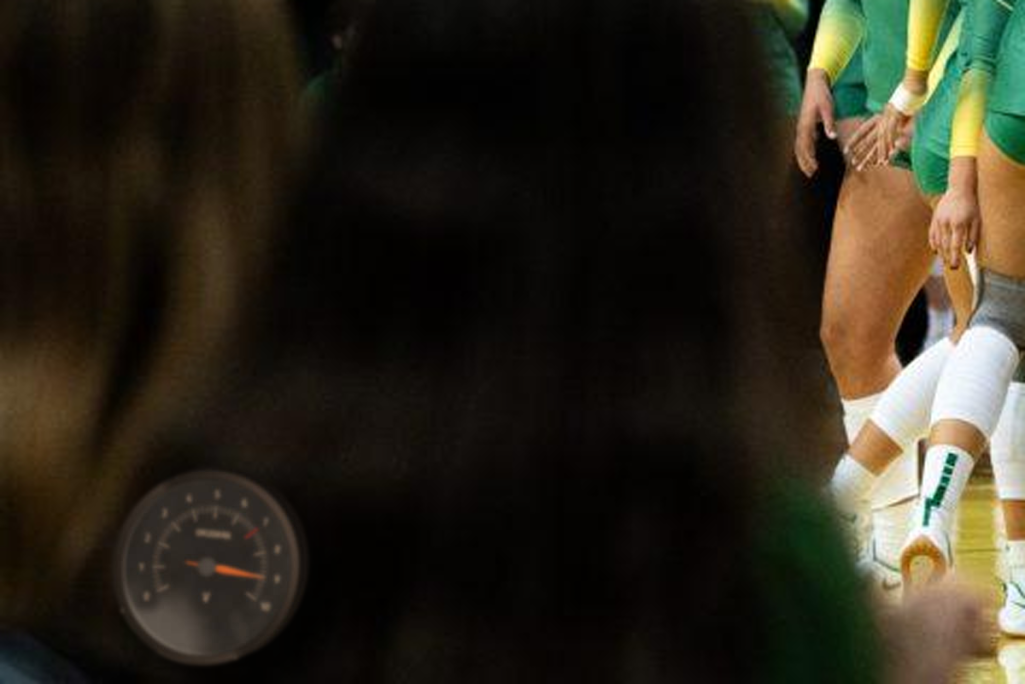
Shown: 9 V
